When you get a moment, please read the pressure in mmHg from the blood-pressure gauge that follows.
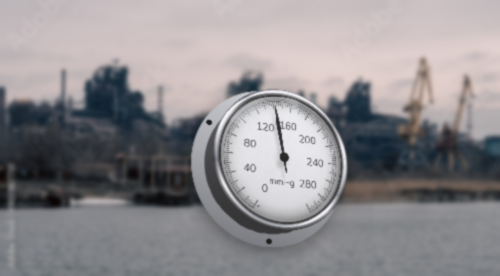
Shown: 140 mmHg
